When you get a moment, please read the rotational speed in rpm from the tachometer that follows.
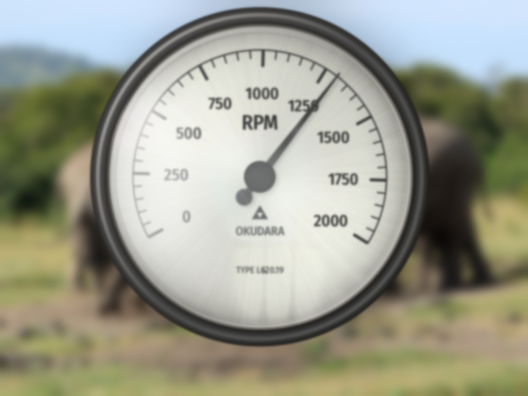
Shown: 1300 rpm
